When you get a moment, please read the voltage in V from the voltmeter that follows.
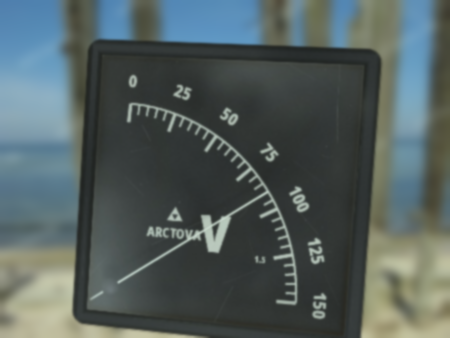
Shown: 90 V
